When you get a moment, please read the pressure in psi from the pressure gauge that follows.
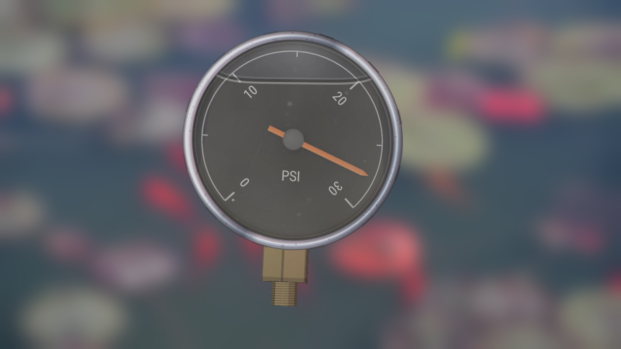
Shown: 27.5 psi
